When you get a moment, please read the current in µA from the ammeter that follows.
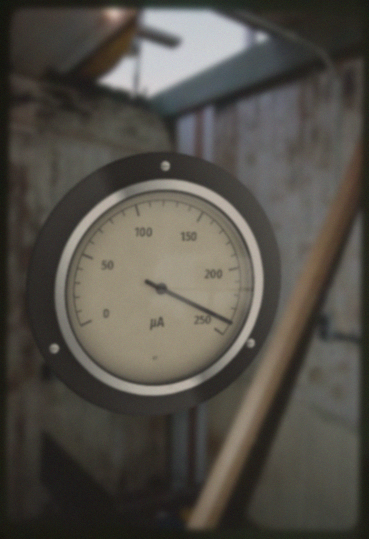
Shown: 240 µA
